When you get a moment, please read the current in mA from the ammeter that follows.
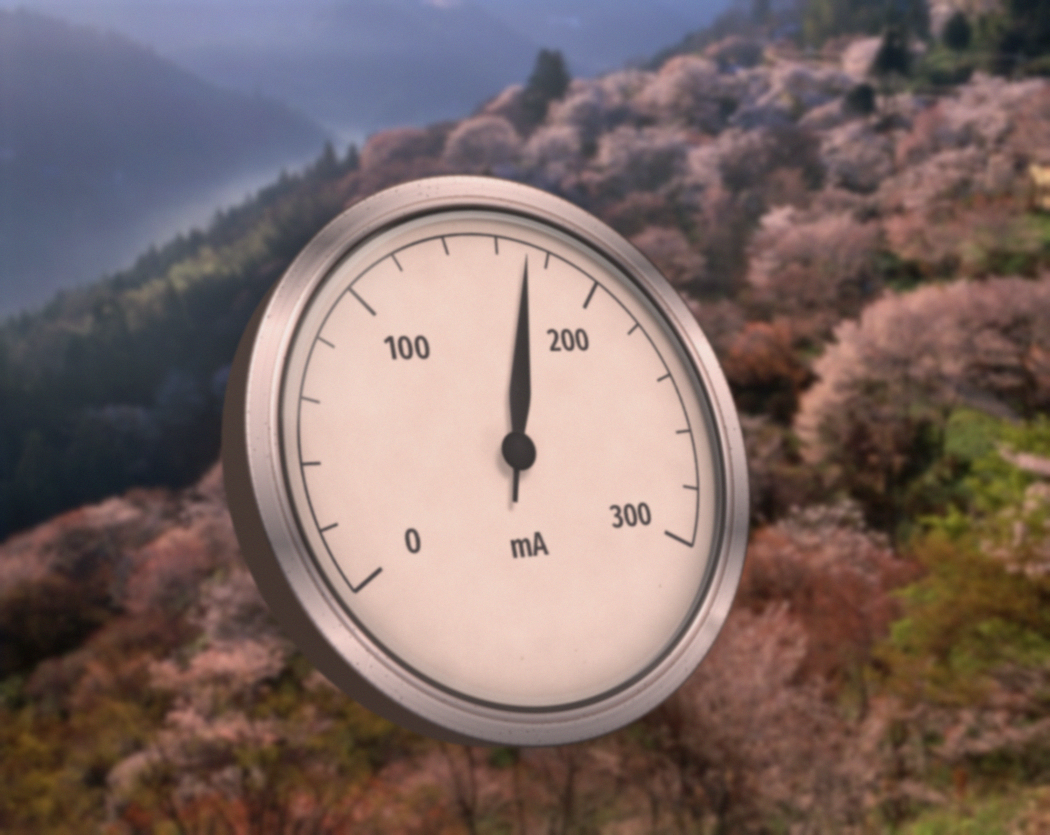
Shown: 170 mA
